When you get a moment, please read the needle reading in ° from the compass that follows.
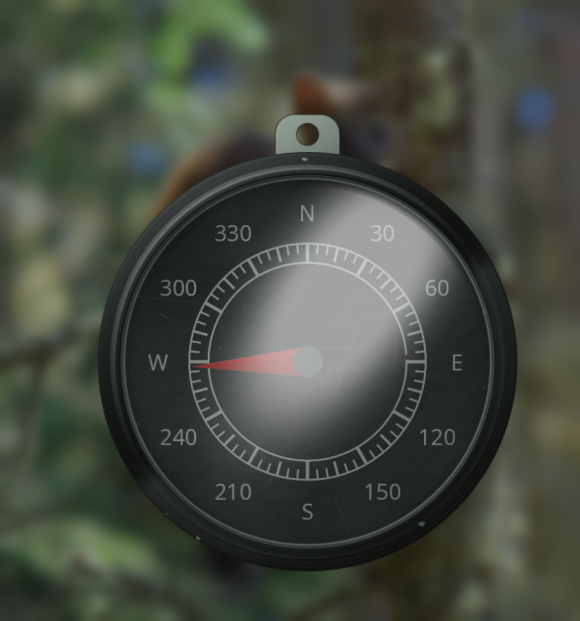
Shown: 267.5 °
